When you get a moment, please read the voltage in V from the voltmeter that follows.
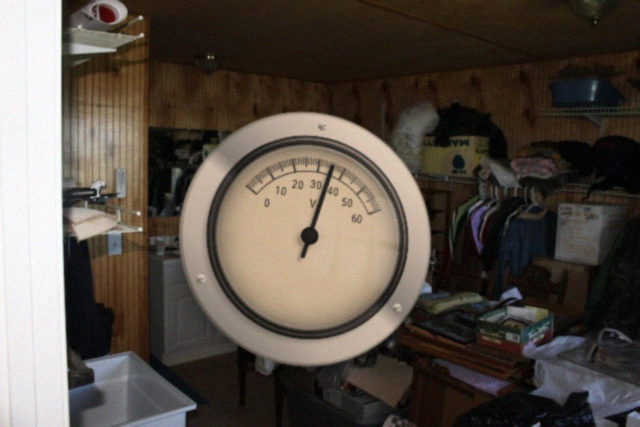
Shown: 35 V
